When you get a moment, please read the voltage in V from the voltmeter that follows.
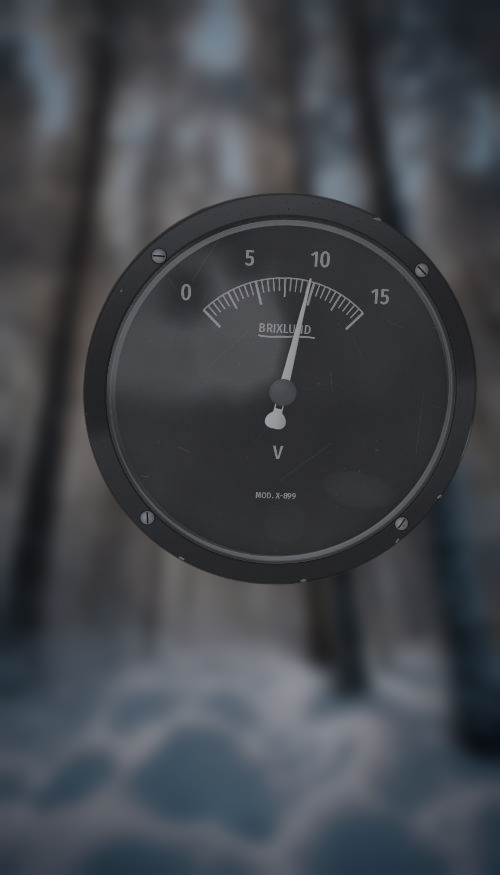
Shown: 9.5 V
